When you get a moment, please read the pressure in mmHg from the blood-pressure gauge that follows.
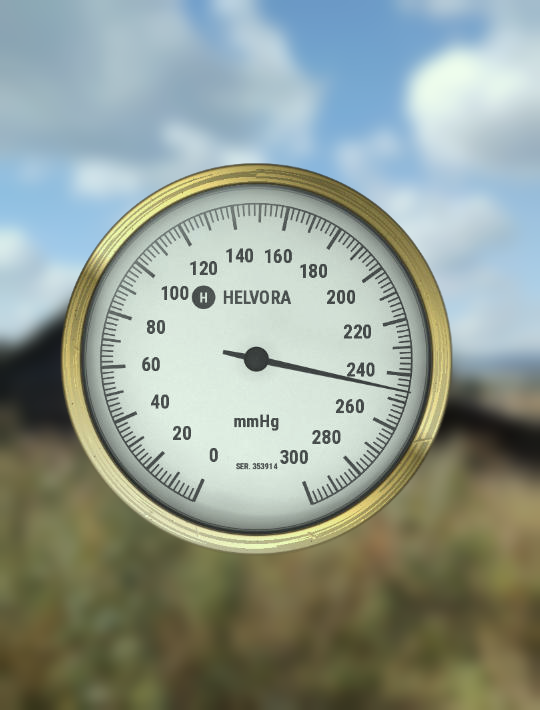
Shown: 246 mmHg
